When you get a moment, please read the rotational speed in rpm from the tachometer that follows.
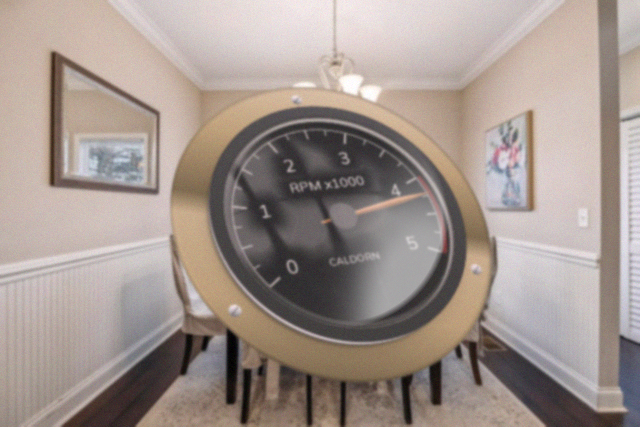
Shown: 4250 rpm
